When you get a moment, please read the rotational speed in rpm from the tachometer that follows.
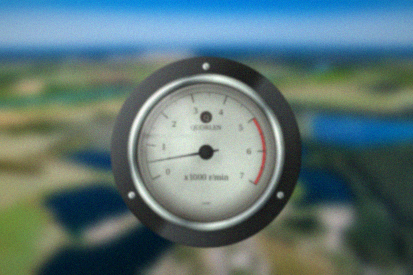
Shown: 500 rpm
